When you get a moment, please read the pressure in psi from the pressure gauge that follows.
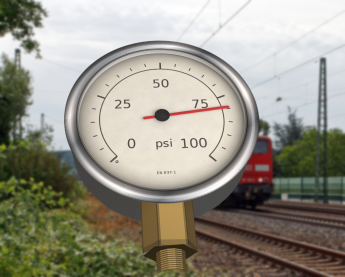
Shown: 80 psi
